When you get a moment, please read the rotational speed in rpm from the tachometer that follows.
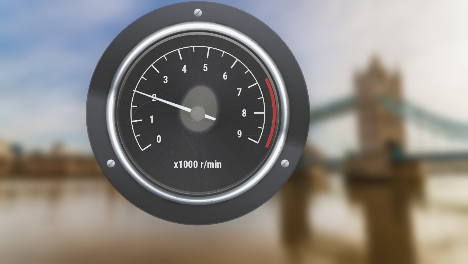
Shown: 2000 rpm
